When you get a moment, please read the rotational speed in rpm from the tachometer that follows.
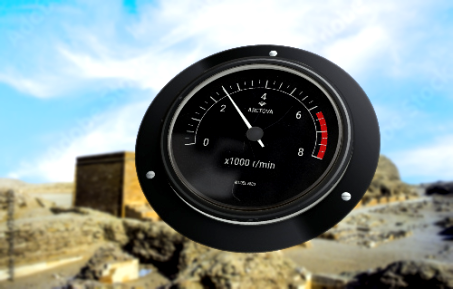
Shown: 2500 rpm
